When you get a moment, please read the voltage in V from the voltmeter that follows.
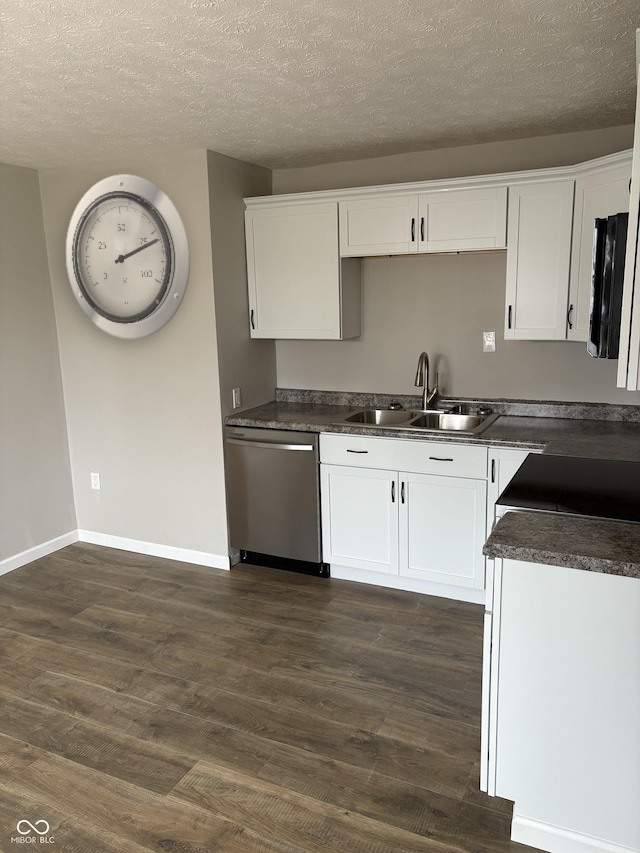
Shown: 80 V
